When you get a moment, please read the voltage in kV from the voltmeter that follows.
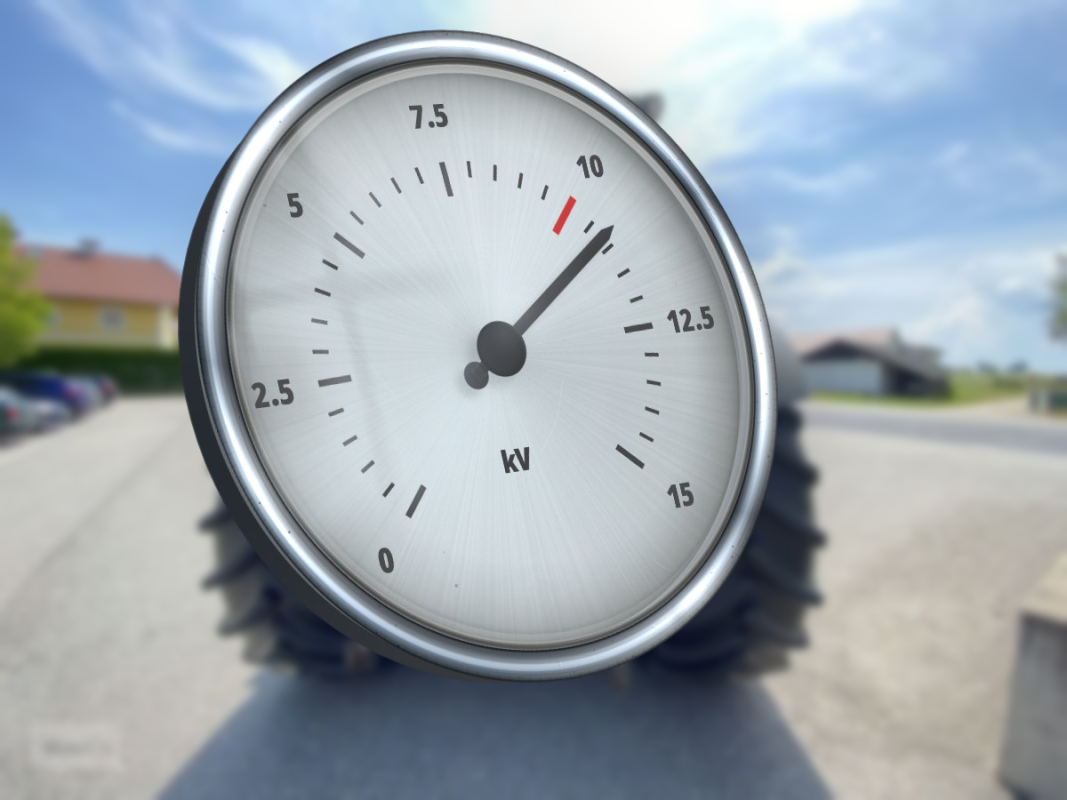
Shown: 10.75 kV
